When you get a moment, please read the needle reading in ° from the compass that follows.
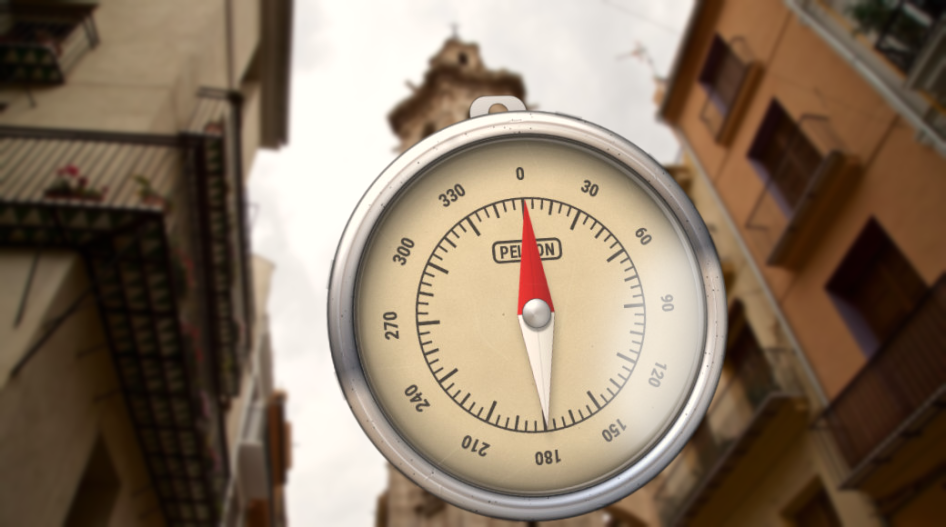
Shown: 0 °
